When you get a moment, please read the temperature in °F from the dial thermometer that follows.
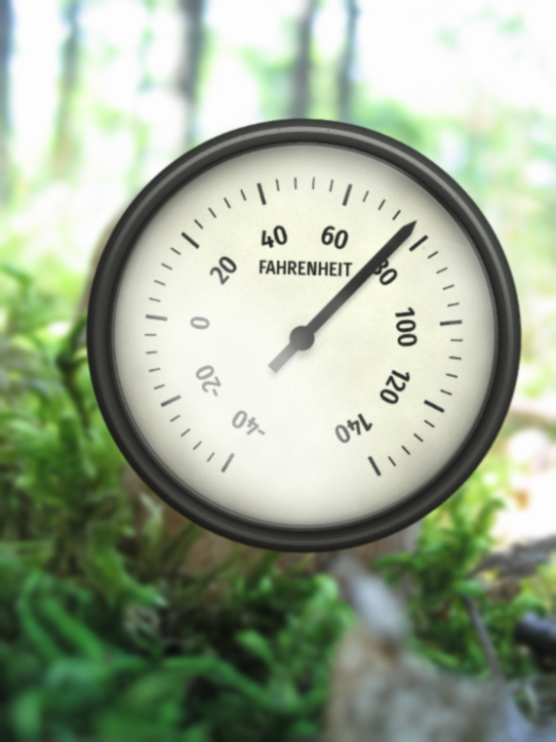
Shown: 76 °F
